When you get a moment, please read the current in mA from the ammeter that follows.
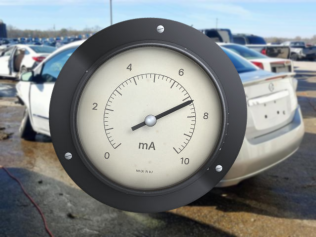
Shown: 7.2 mA
